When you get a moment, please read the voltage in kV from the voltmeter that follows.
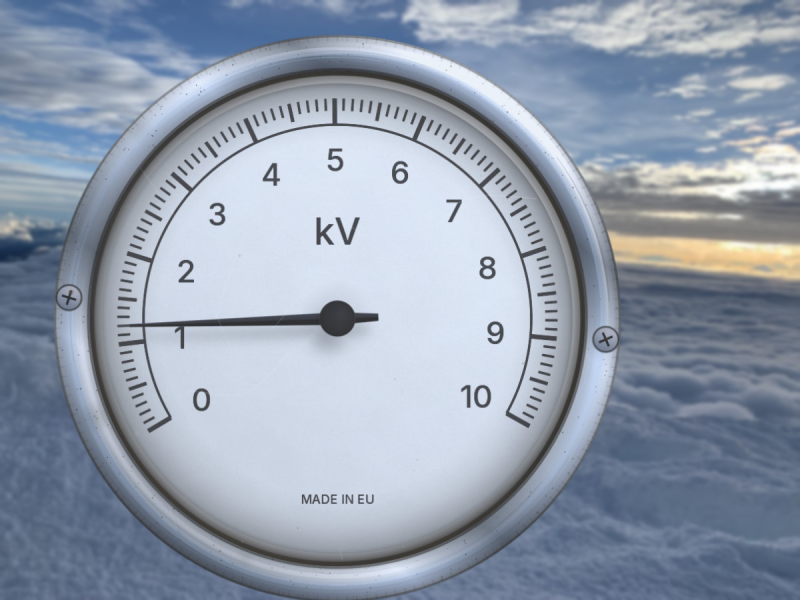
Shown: 1.2 kV
